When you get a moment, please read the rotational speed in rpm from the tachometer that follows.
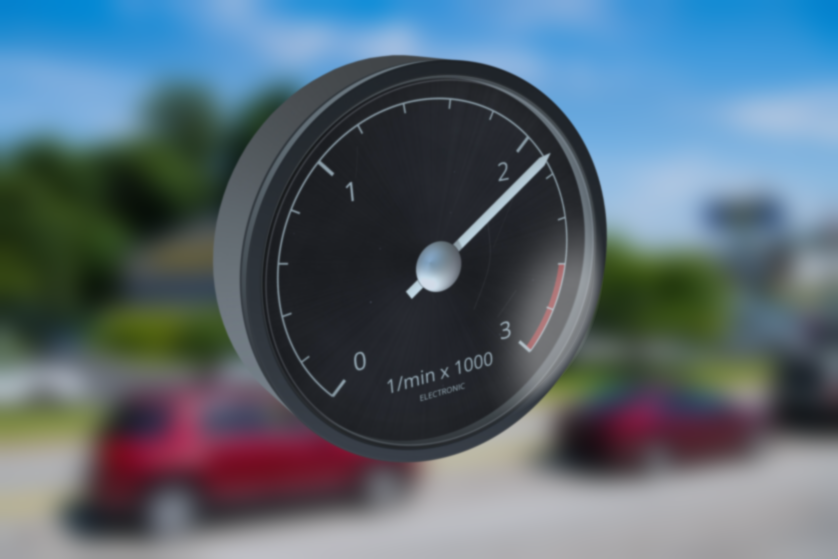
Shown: 2100 rpm
